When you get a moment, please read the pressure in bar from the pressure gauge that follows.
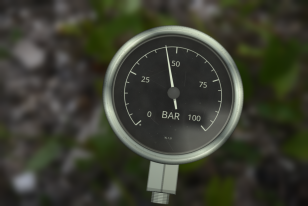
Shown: 45 bar
